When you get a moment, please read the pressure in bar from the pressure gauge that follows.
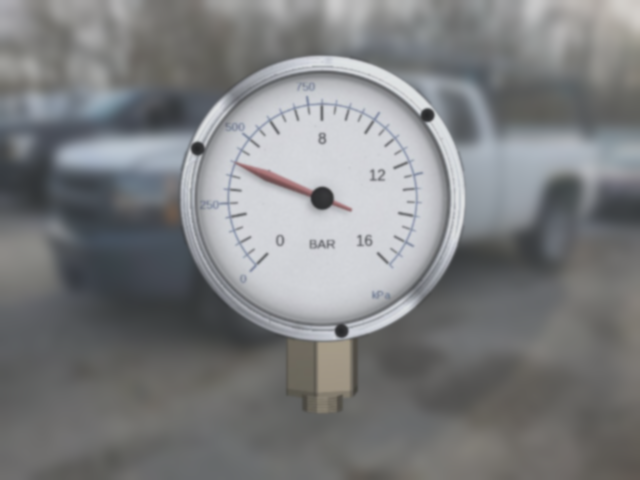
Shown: 4 bar
